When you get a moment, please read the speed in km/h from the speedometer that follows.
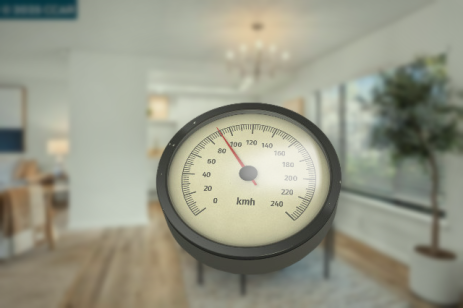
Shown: 90 km/h
